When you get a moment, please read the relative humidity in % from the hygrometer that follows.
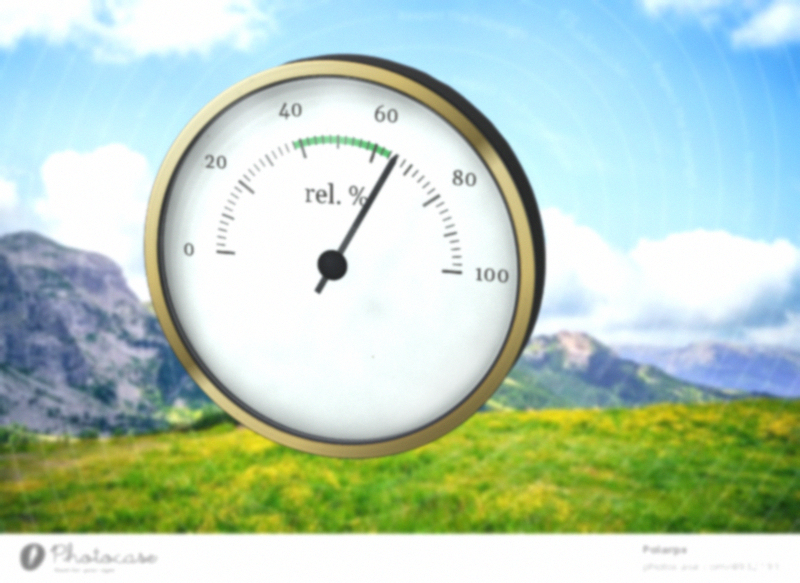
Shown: 66 %
